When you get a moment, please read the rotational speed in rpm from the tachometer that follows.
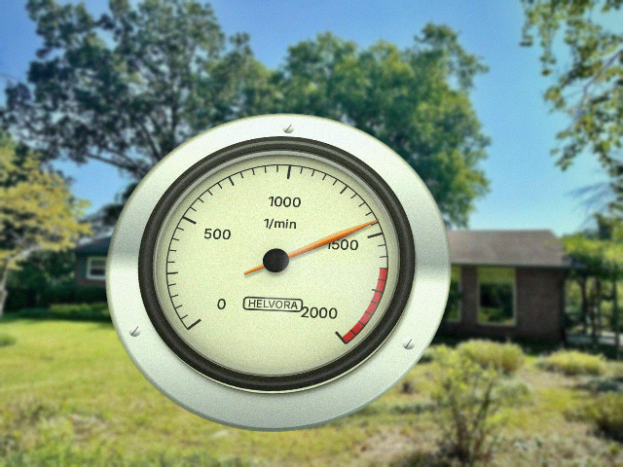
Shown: 1450 rpm
